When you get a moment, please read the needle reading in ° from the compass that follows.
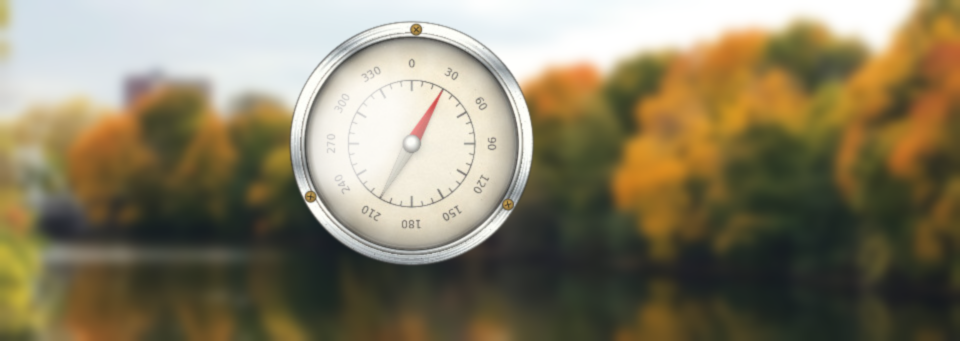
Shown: 30 °
